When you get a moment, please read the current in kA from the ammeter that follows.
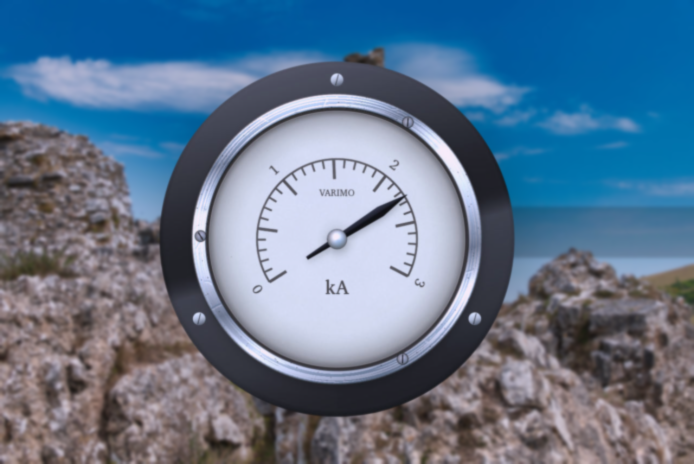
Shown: 2.25 kA
